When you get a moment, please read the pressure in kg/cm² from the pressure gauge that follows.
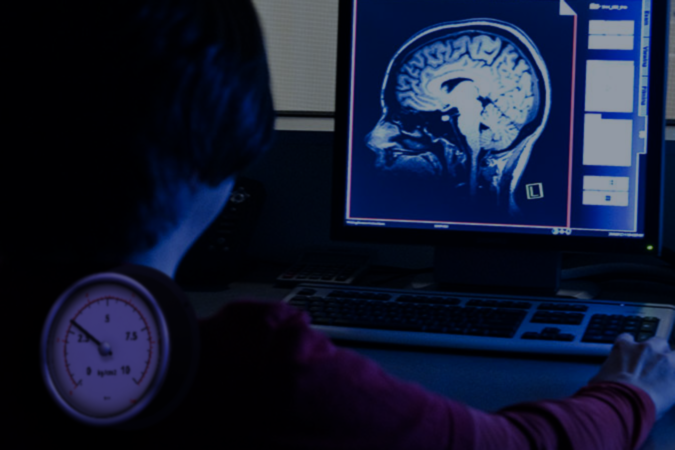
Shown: 3 kg/cm²
